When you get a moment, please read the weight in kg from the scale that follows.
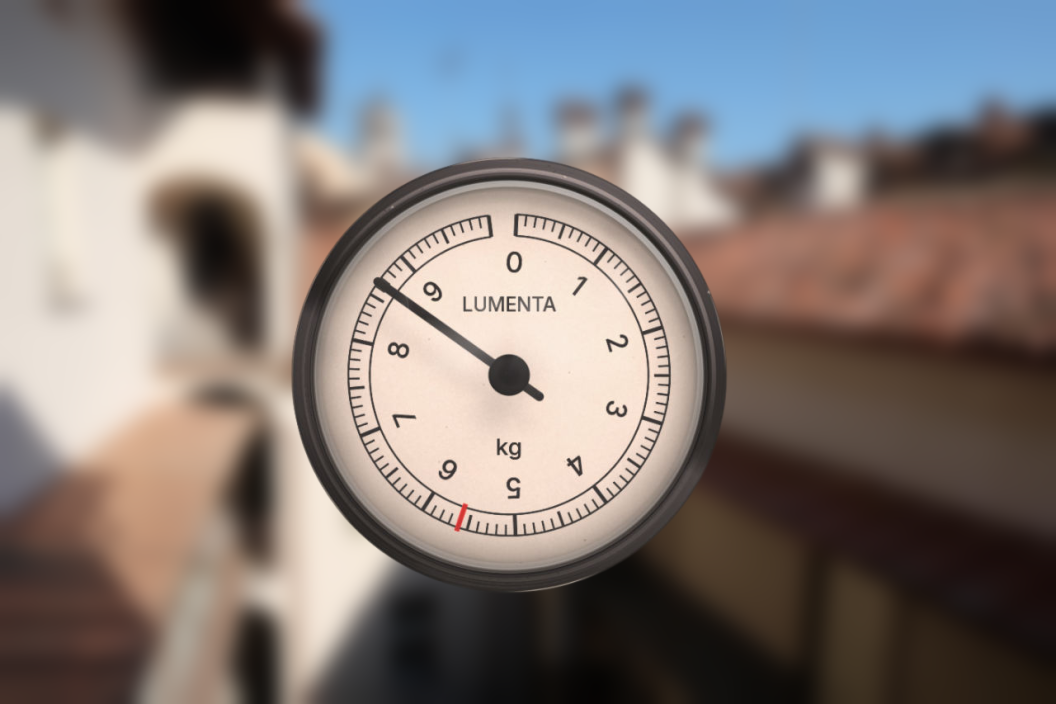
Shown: 8.65 kg
